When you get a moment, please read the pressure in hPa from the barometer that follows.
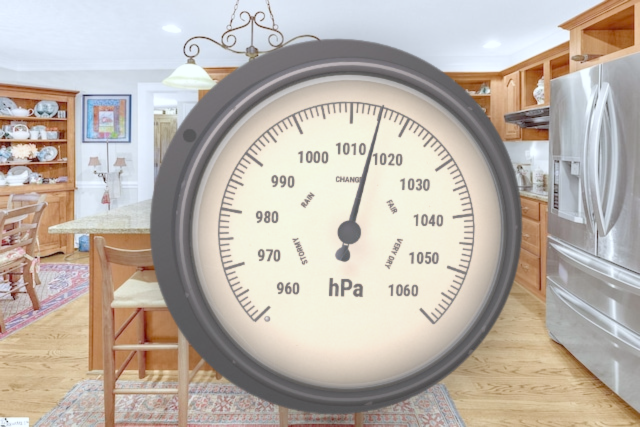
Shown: 1015 hPa
